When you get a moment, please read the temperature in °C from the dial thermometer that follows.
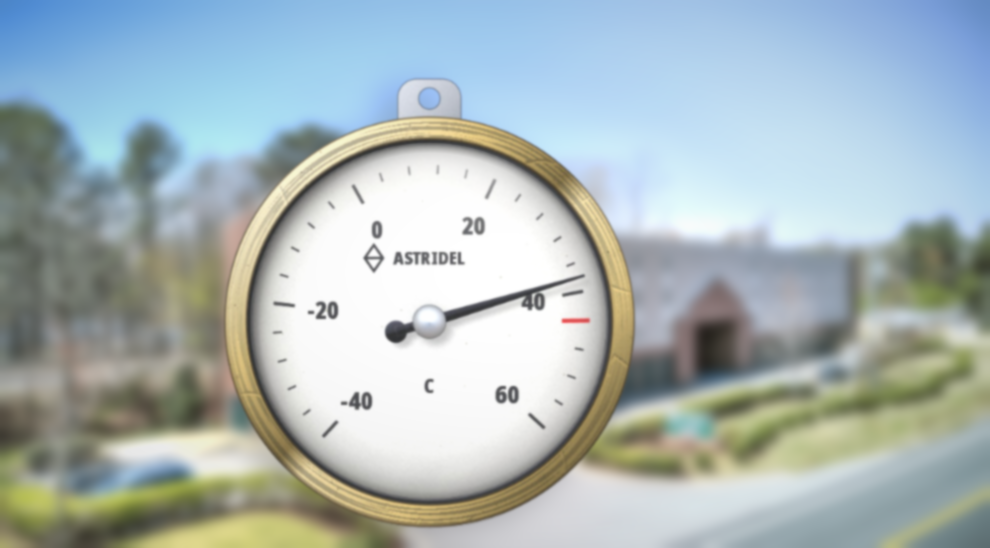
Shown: 38 °C
